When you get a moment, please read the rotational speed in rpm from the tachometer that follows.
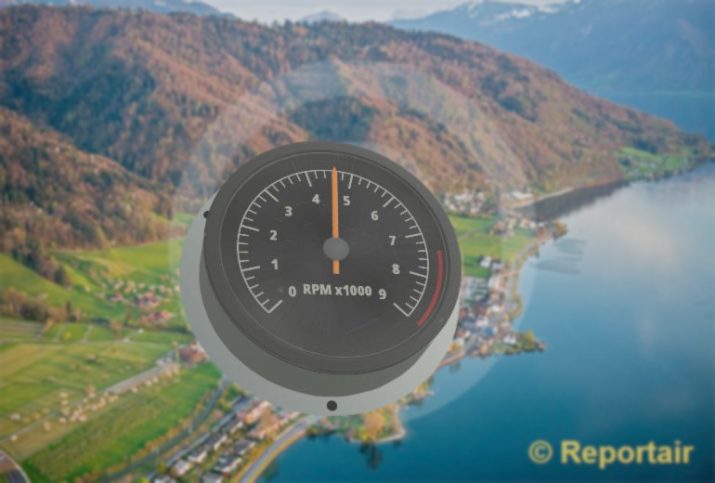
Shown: 4600 rpm
